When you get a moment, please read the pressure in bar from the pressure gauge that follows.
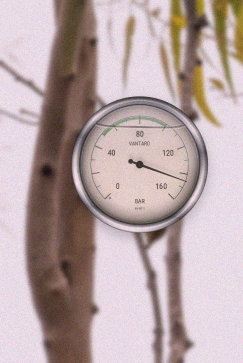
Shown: 145 bar
